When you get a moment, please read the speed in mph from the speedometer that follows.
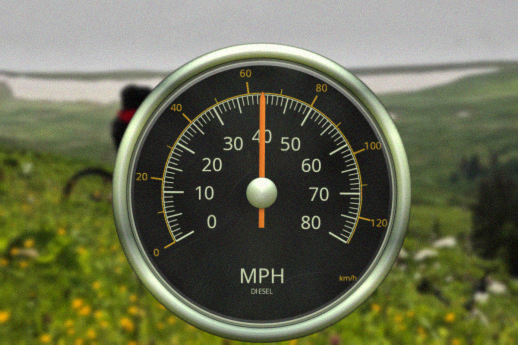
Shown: 40 mph
